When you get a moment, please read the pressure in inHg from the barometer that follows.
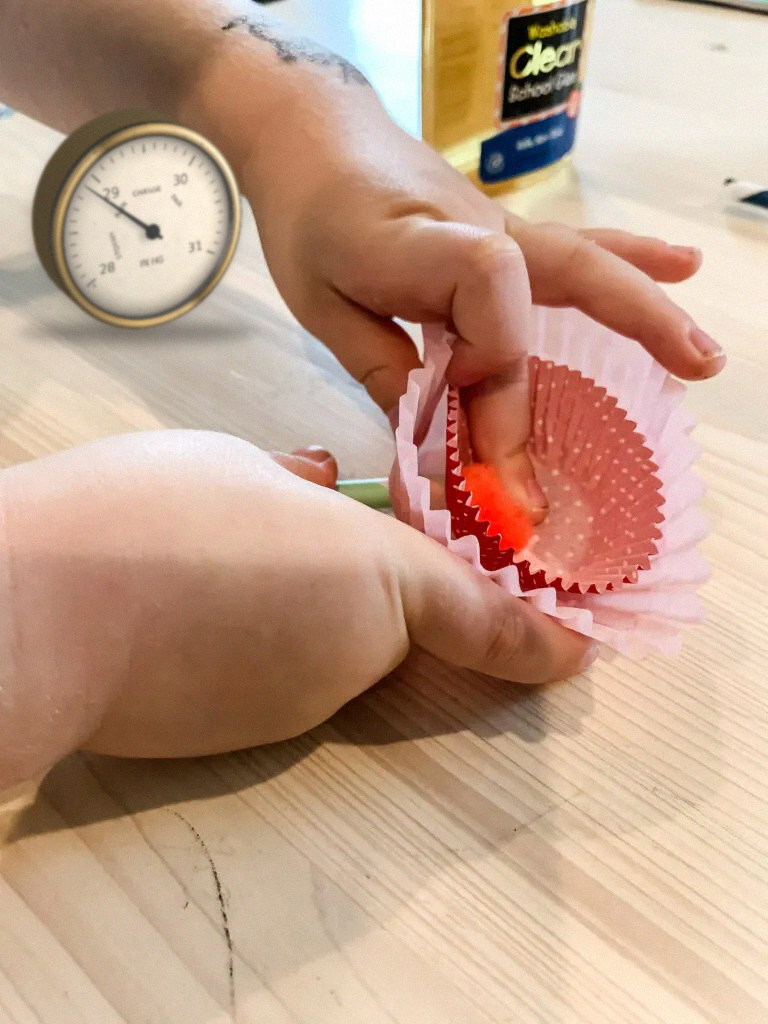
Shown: 28.9 inHg
